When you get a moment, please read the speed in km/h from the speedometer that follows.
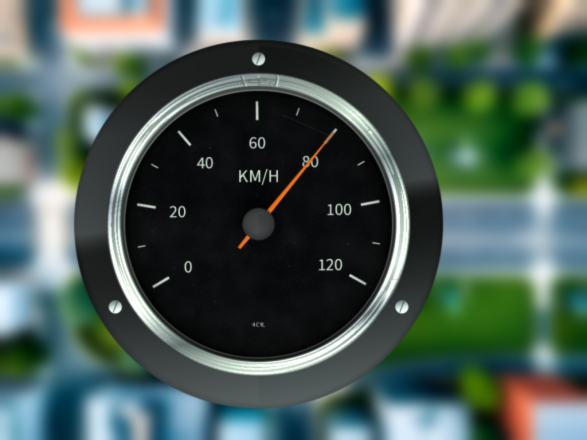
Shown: 80 km/h
